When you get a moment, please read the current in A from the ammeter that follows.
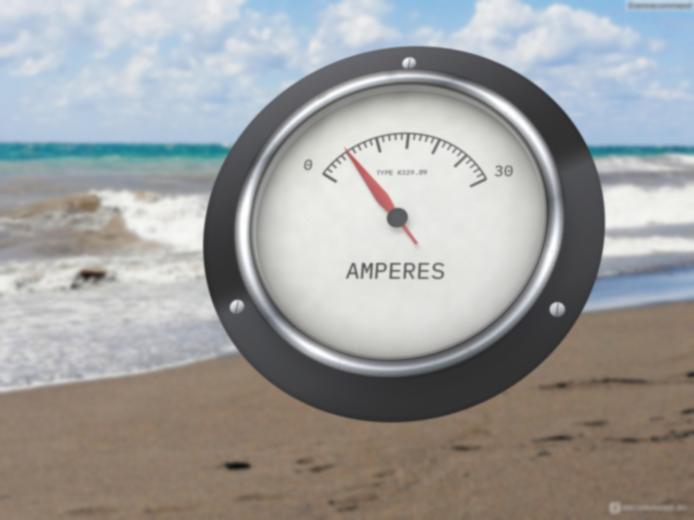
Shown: 5 A
